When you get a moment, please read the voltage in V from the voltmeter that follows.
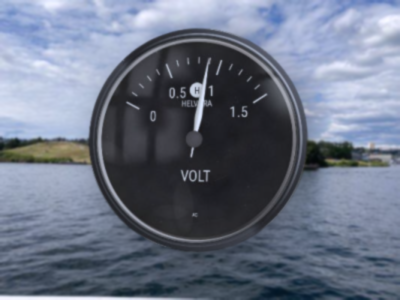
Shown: 0.9 V
